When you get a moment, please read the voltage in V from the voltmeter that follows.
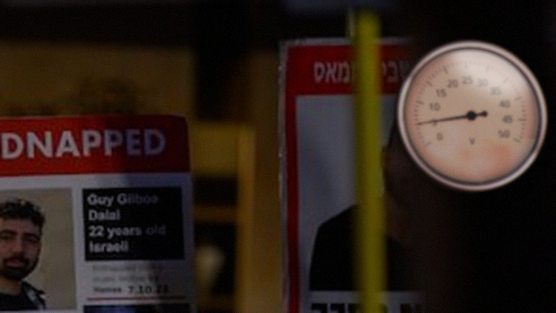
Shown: 5 V
